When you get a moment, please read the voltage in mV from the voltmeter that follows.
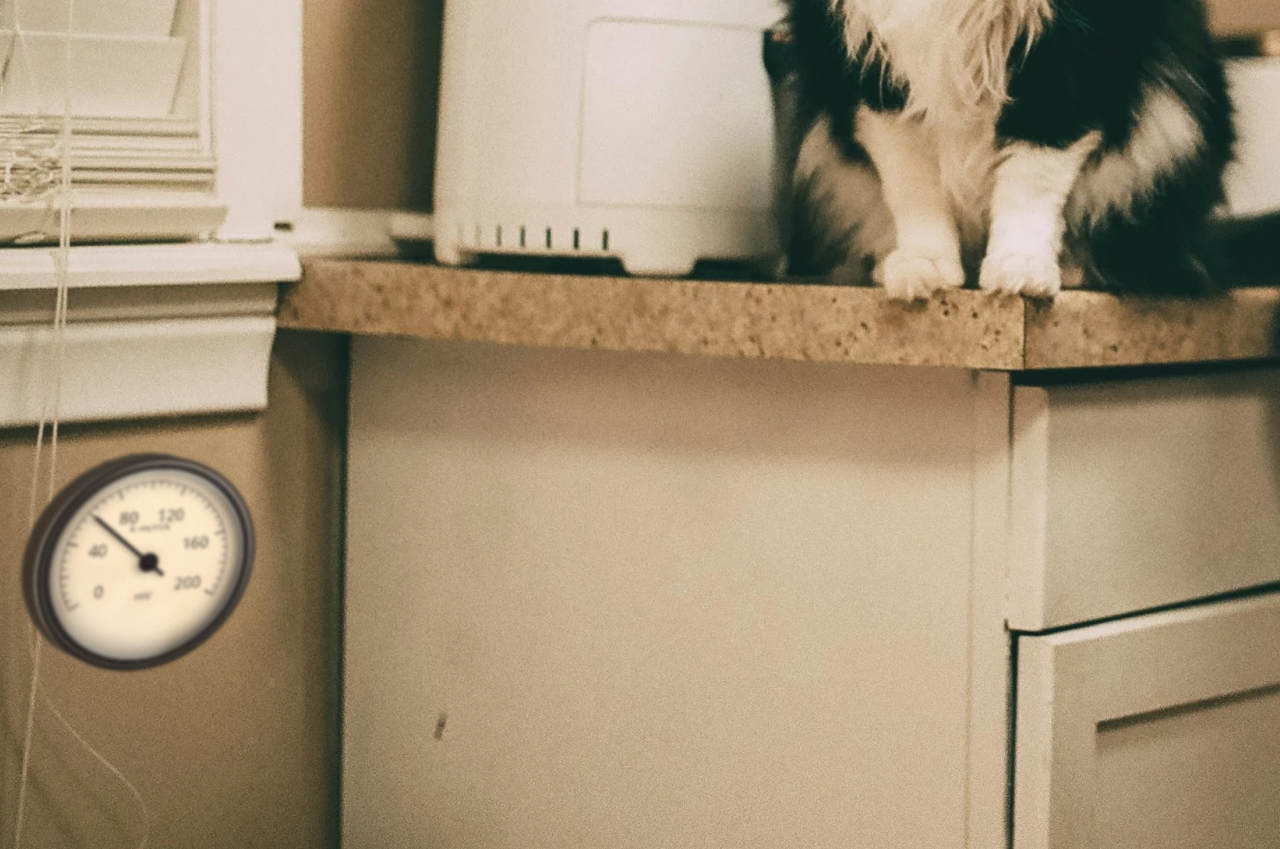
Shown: 60 mV
